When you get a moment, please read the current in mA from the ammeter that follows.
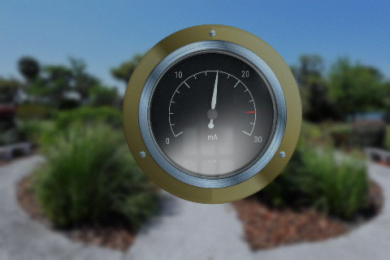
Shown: 16 mA
